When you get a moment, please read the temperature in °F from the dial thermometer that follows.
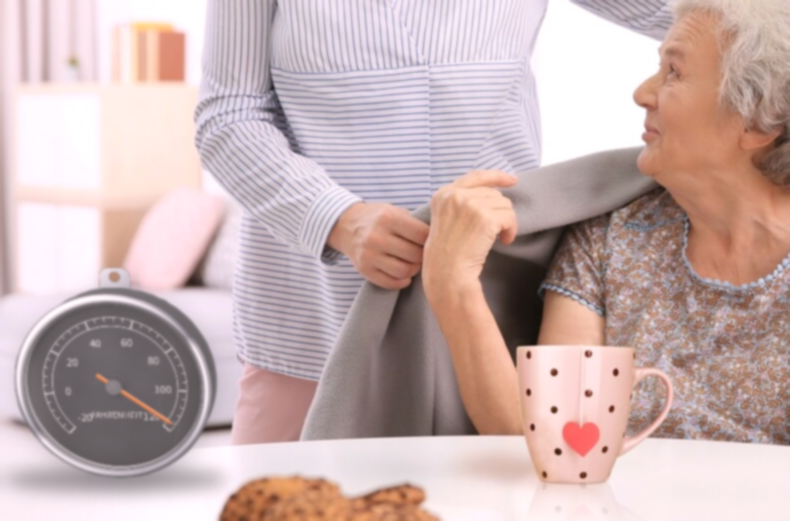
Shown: 116 °F
